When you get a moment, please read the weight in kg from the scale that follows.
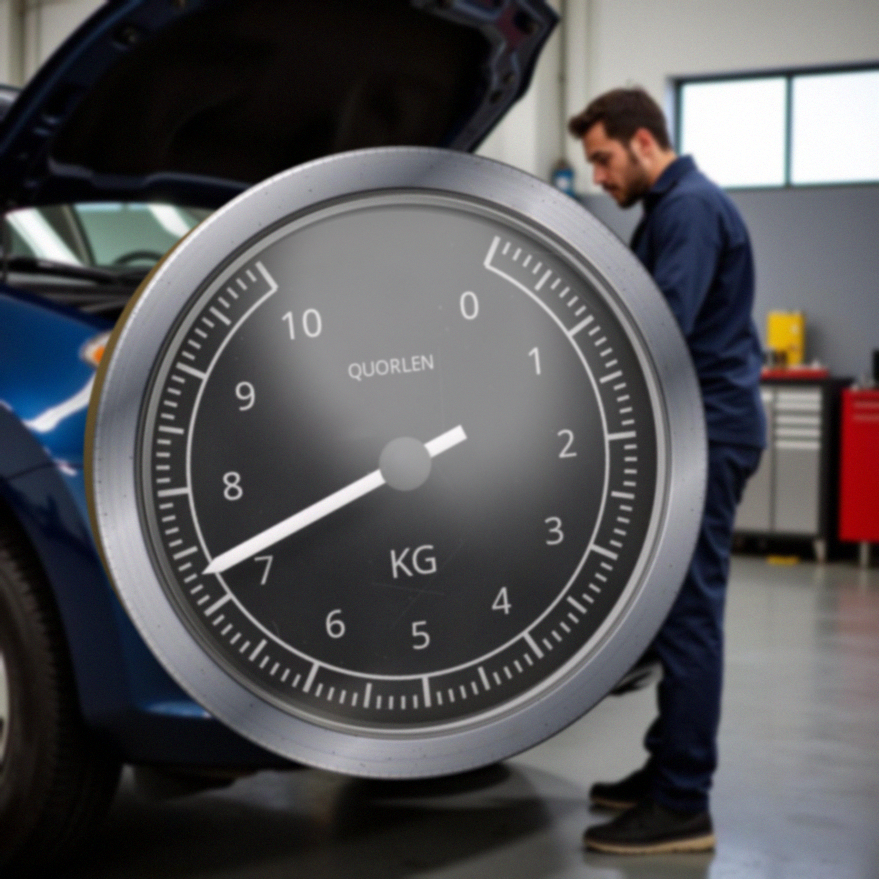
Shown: 7.3 kg
